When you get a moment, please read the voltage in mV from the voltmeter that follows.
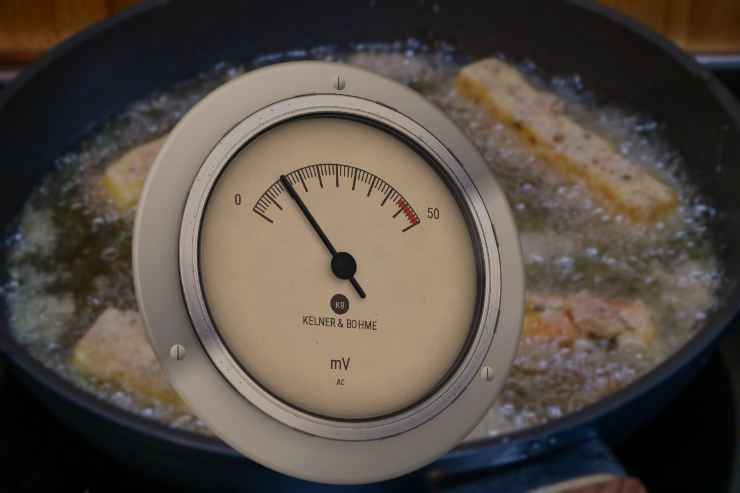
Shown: 10 mV
